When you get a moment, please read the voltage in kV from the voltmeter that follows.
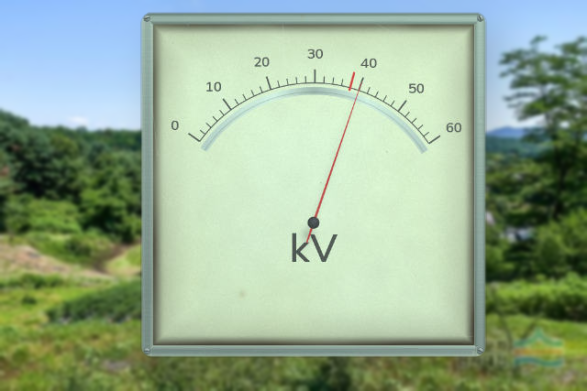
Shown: 40 kV
